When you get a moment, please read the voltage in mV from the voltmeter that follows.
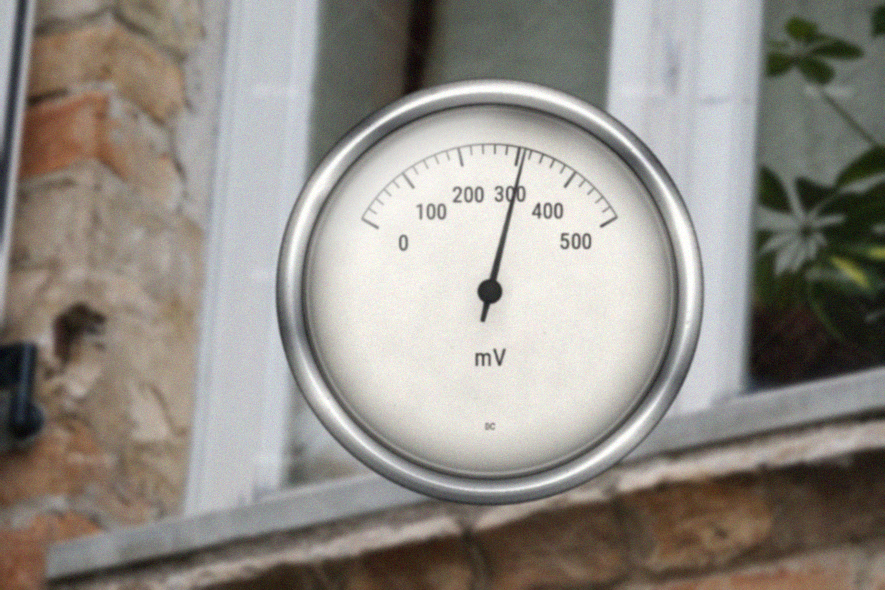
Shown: 310 mV
